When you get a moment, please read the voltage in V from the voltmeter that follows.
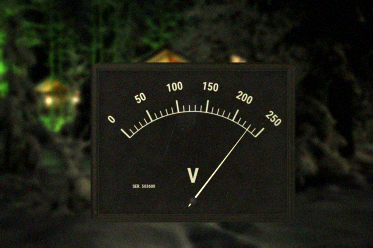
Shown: 230 V
